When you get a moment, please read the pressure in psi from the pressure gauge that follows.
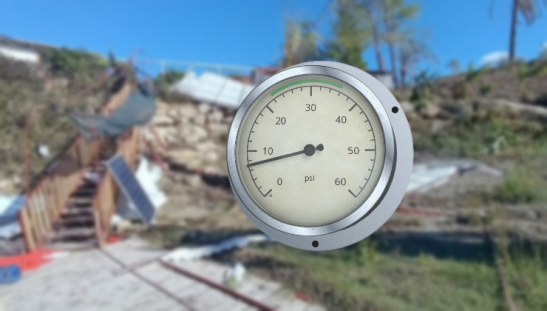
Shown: 7 psi
